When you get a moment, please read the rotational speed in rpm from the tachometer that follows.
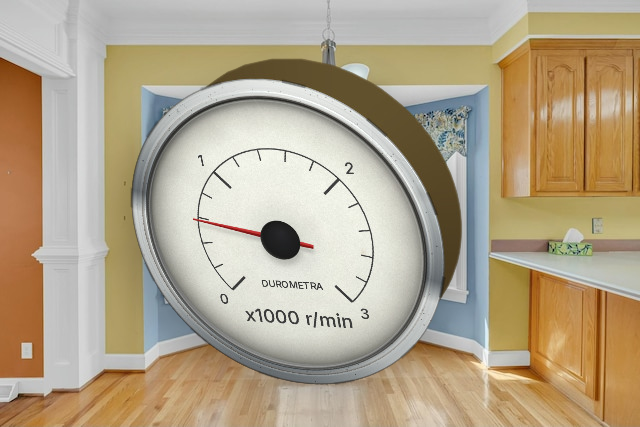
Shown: 600 rpm
